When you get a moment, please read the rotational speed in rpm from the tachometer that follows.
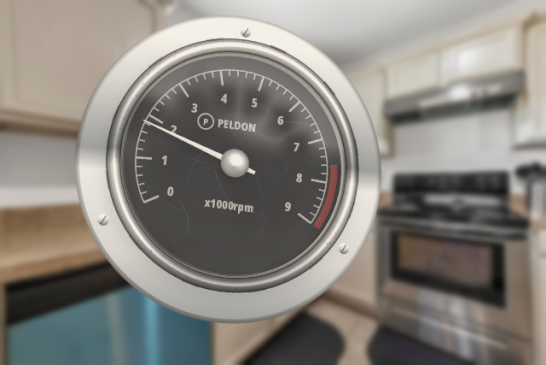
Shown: 1800 rpm
